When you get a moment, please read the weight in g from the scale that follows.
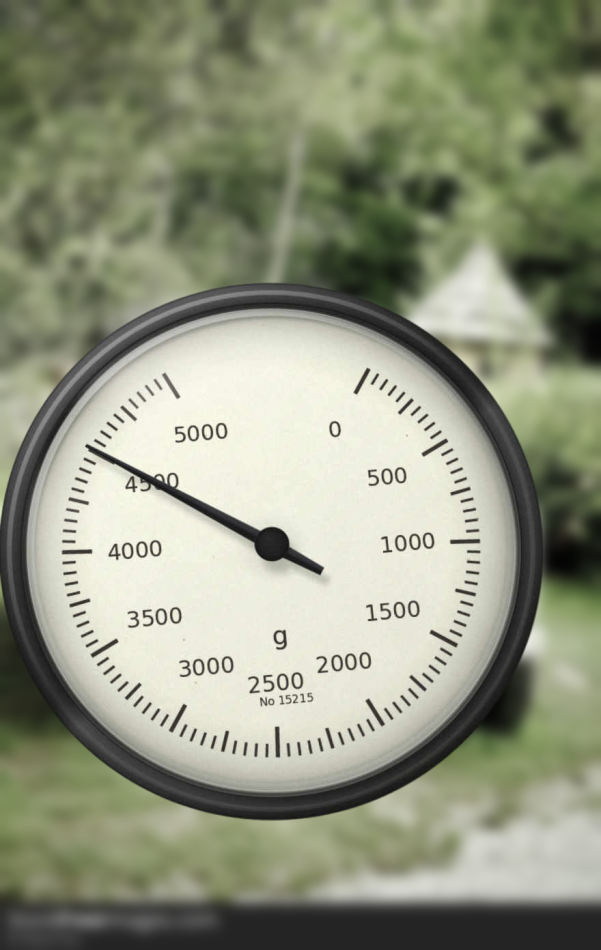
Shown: 4500 g
